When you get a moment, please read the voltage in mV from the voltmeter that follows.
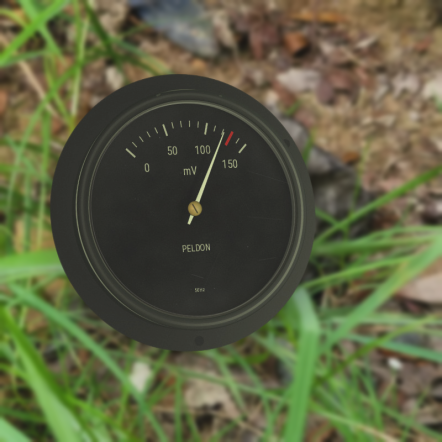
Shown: 120 mV
